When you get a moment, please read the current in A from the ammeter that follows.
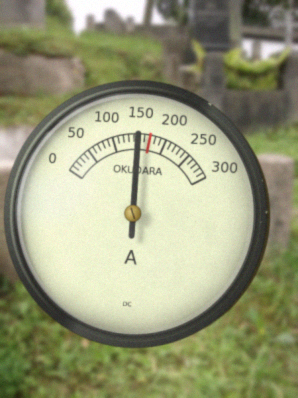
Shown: 150 A
